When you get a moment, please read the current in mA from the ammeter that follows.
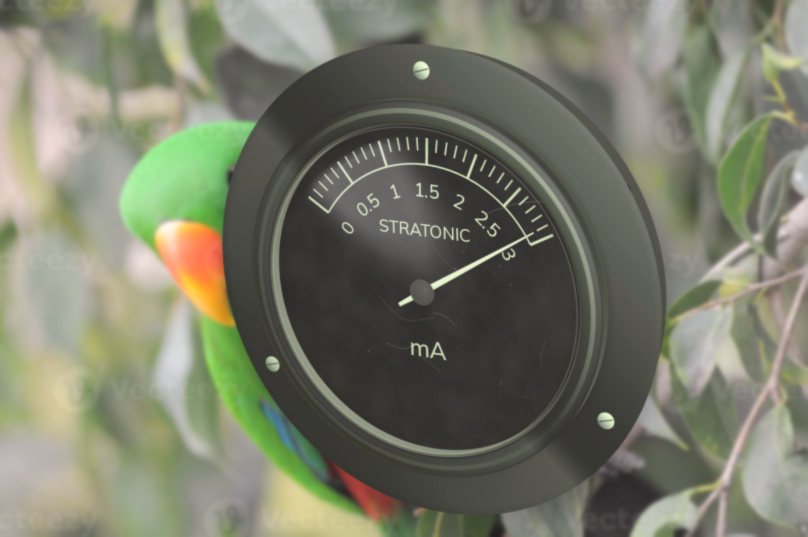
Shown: 2.9 mA
